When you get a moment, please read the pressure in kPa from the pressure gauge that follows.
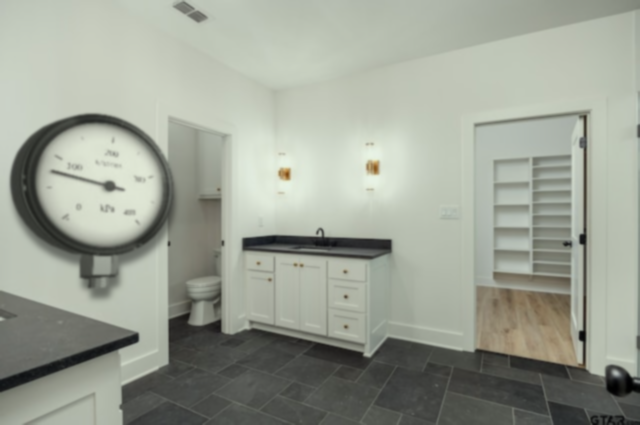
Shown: 75 kPa
